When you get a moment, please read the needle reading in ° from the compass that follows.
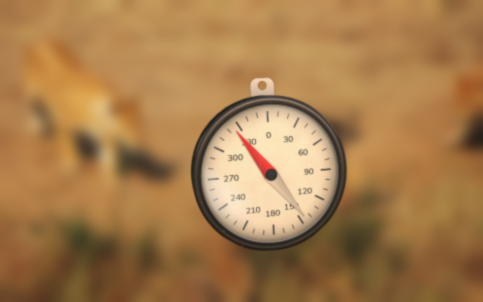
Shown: 325 °
